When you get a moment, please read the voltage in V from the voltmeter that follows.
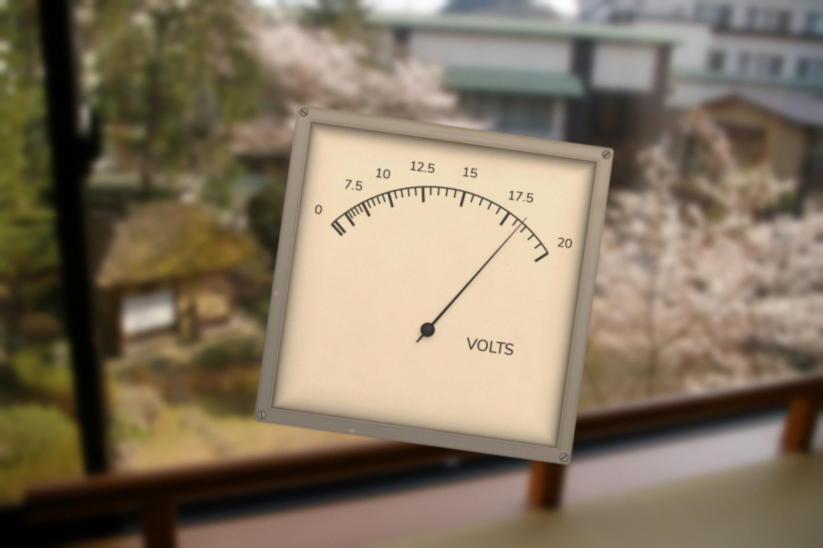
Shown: 18.25 V
